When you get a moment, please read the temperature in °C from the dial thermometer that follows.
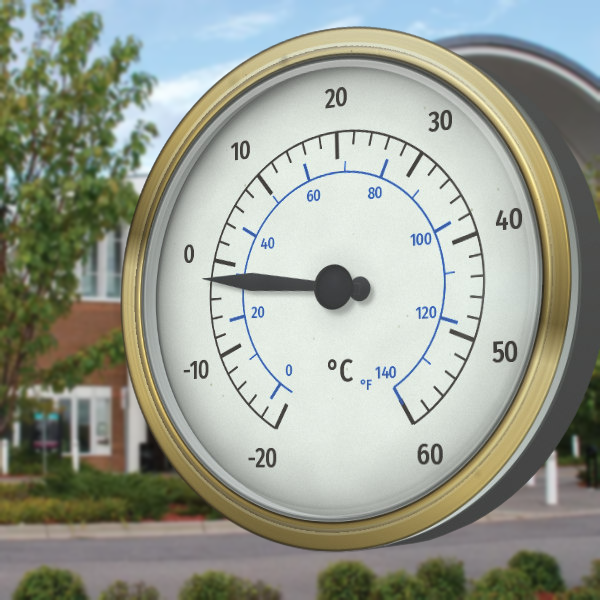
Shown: -2 °C
